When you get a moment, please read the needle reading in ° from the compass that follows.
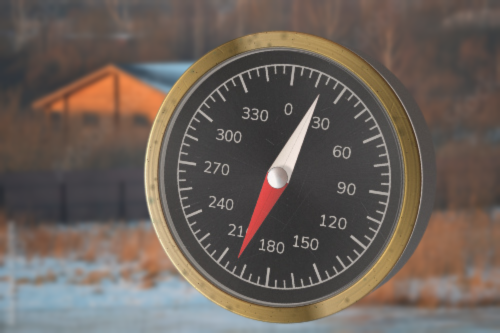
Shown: 200 °
